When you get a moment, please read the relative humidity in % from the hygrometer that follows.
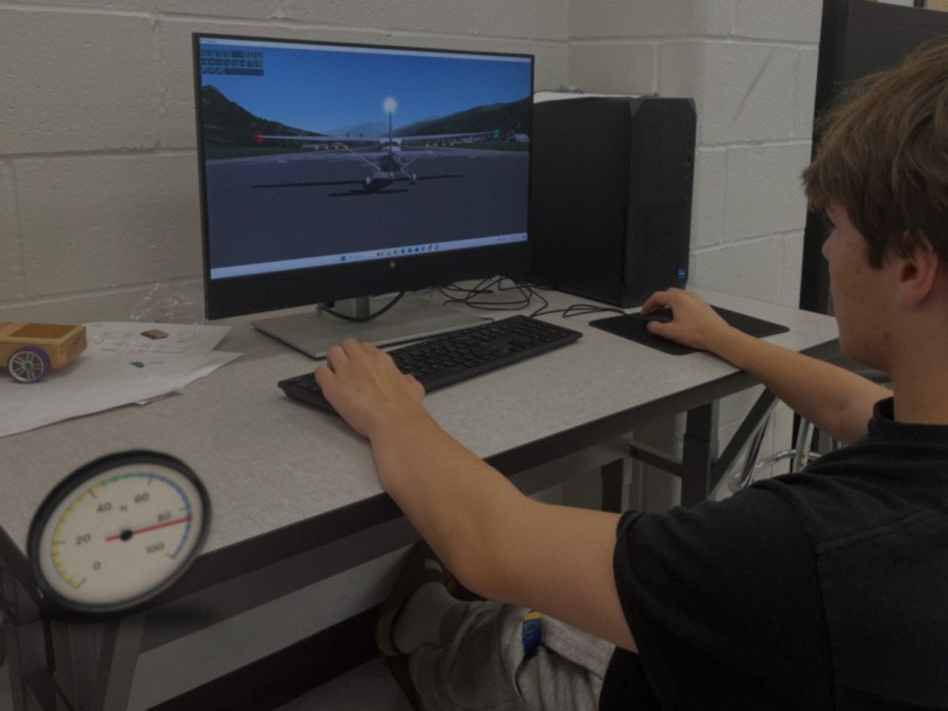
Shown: 84 %
